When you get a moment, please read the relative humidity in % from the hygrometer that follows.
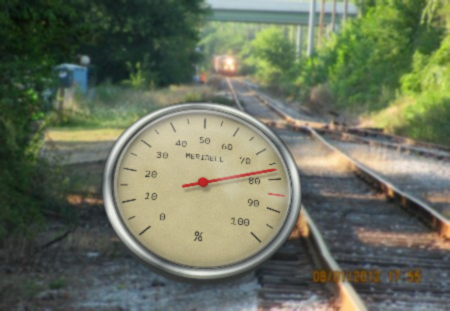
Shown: 77.5 %
